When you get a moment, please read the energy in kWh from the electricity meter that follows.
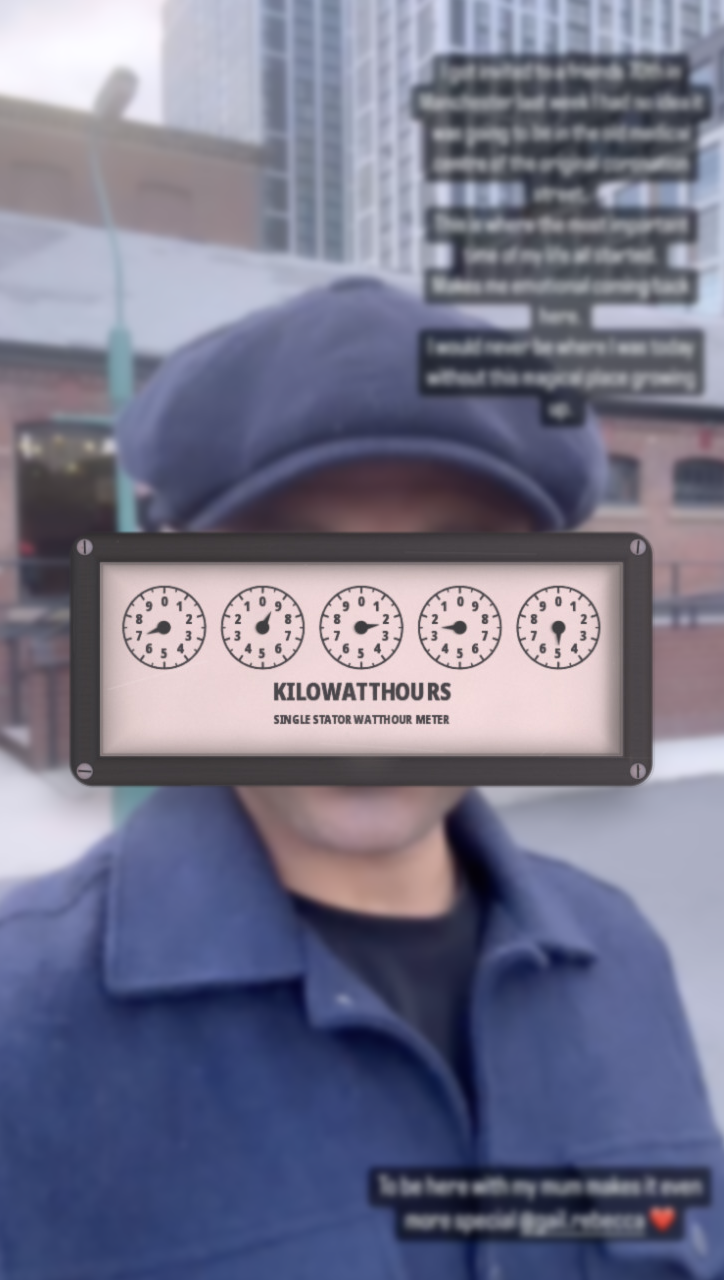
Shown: 69225 kWh
